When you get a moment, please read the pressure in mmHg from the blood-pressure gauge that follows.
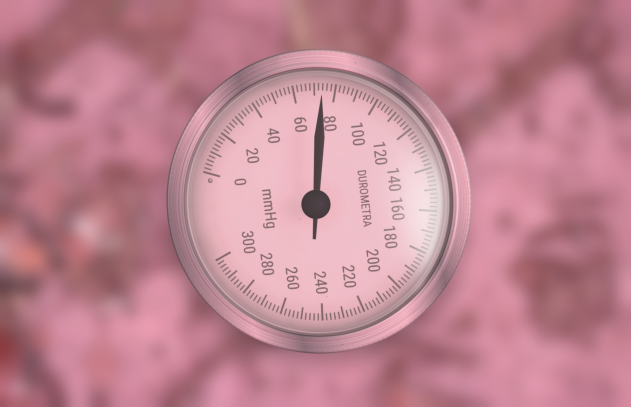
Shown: 74 mmHg
